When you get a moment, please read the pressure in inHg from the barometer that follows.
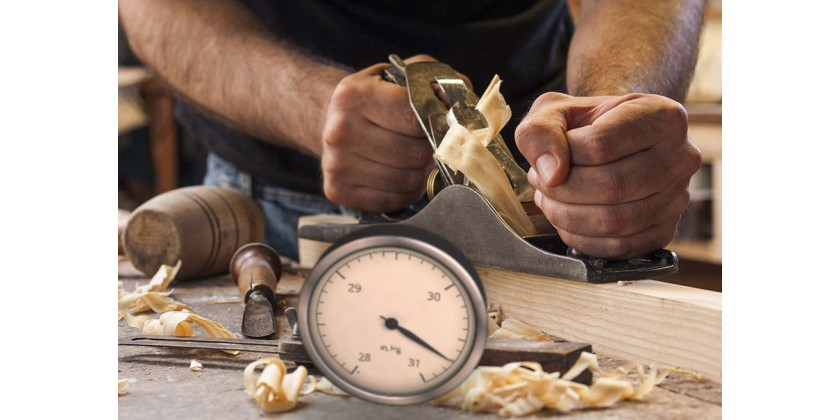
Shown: 30.7 inHg
